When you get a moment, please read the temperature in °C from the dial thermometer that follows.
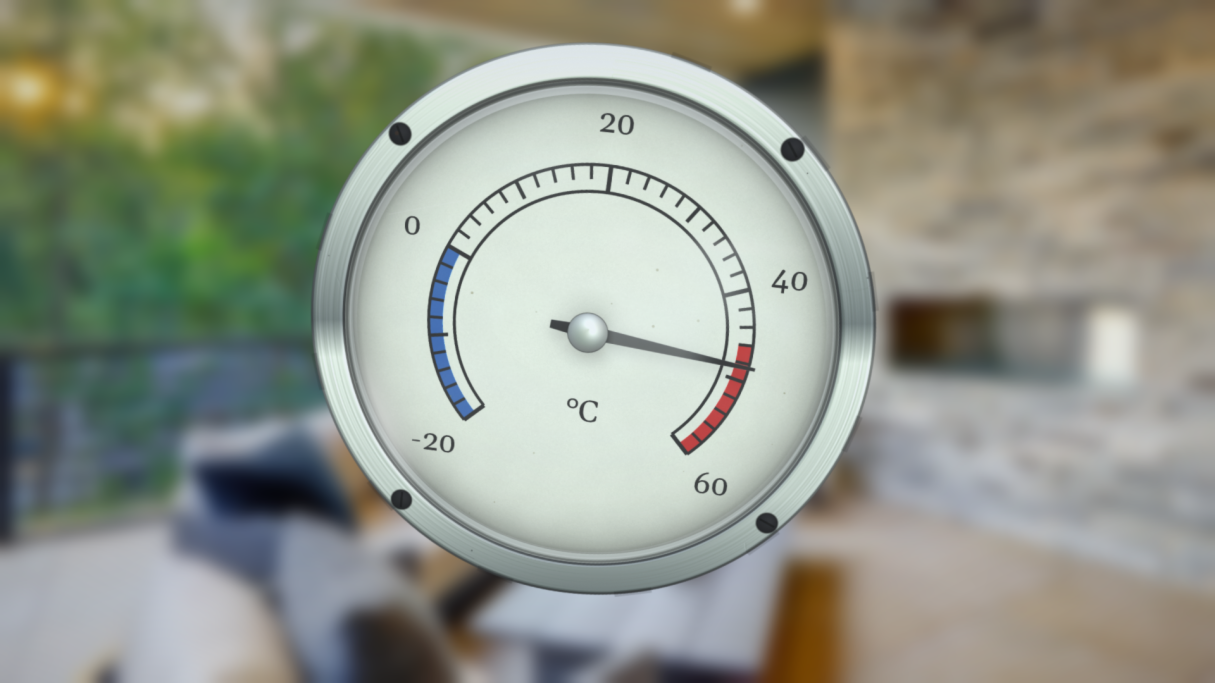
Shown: 48 °C
